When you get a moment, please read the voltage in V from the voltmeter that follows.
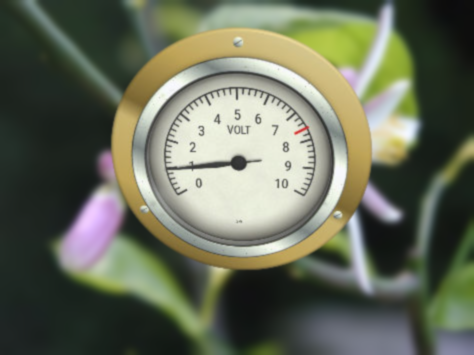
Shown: 1 V
